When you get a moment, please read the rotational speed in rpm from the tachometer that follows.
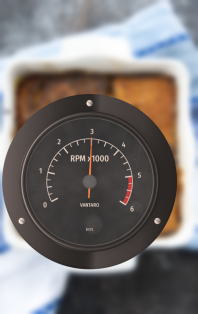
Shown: 3000 rpm
